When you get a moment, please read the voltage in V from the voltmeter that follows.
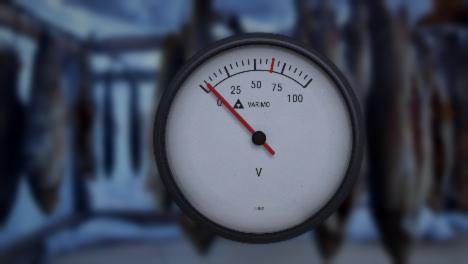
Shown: 5 V
